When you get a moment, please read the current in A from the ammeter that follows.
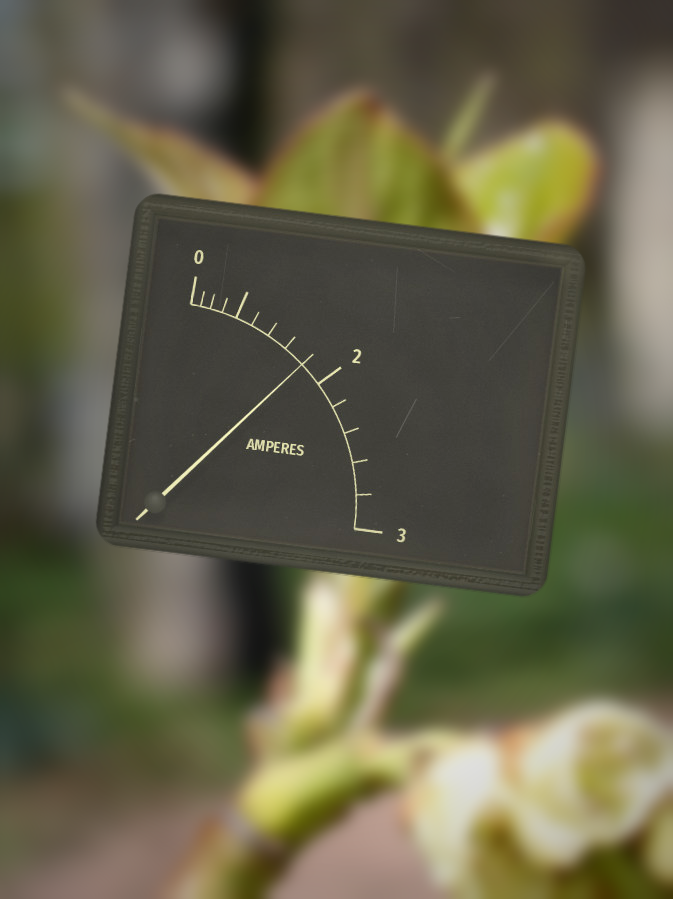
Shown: 1.8 A
